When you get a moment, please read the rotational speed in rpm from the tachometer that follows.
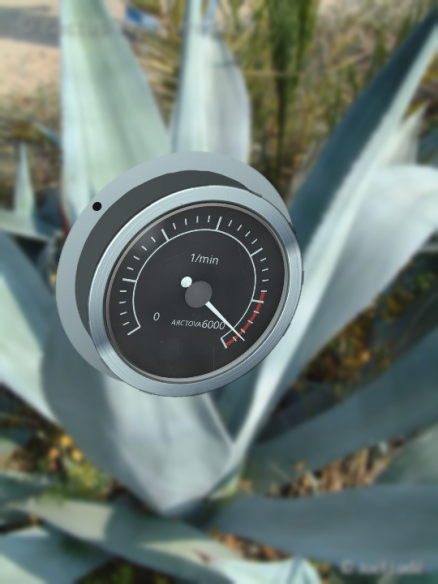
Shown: 5700 rpm
